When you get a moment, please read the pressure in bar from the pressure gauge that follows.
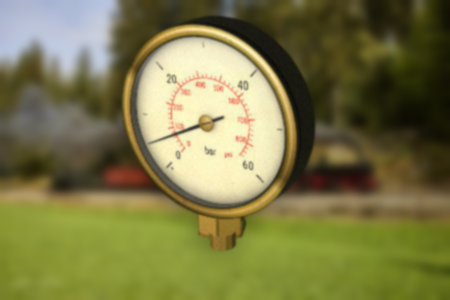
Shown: 5 bar
